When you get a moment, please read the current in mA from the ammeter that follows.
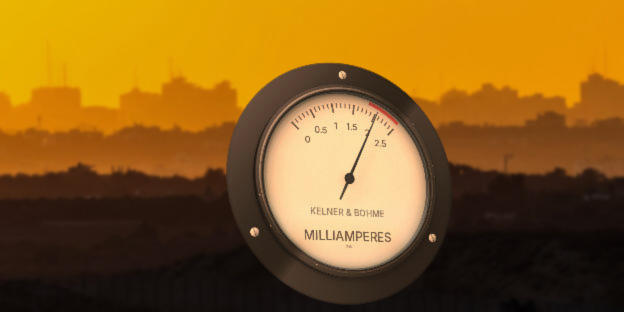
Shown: 2 mA
